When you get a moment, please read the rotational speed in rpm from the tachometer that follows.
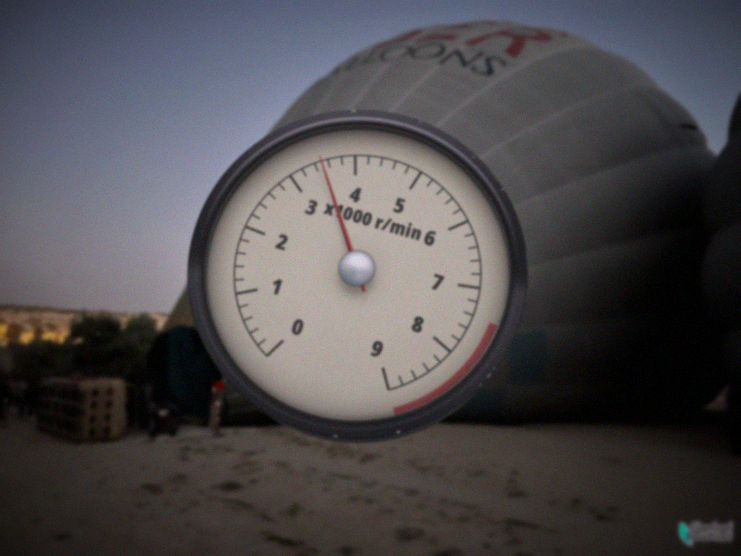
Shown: 3500 rpm
